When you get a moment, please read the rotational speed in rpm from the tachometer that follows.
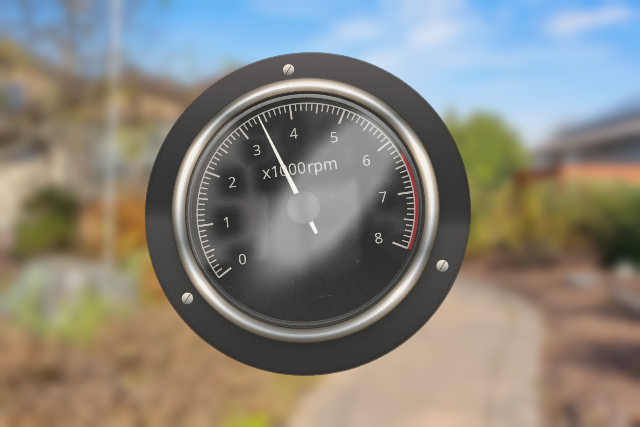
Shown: 3400 rpm
